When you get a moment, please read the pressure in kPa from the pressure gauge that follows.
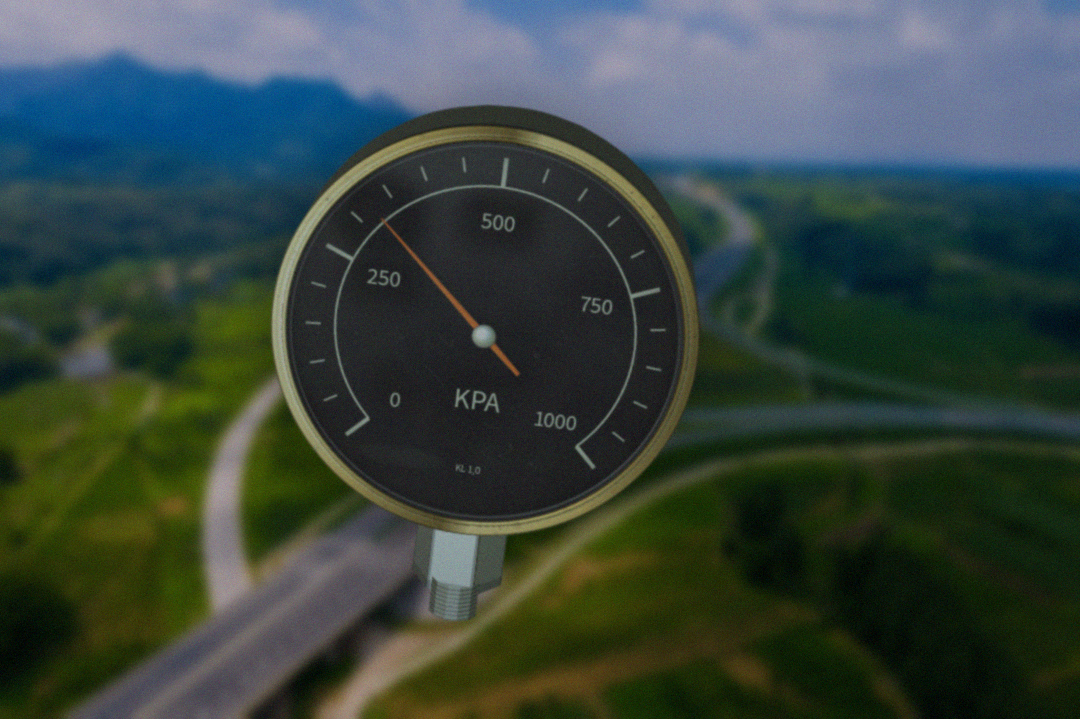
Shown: 325 kPa
